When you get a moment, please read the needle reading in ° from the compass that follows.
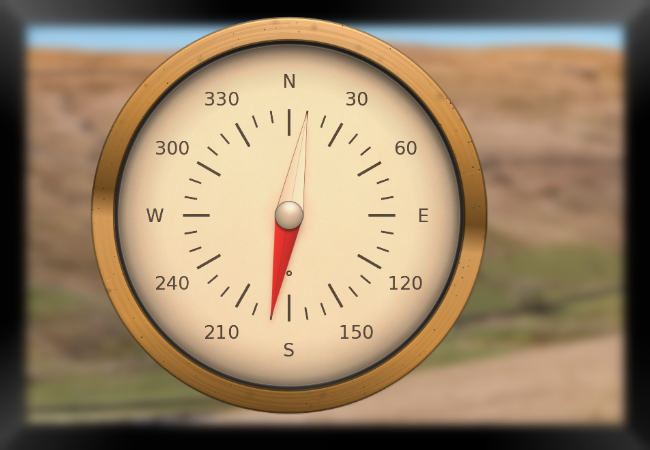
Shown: 190 °
